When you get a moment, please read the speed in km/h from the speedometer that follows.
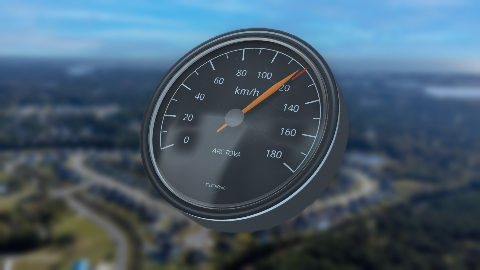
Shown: 120 km/h
